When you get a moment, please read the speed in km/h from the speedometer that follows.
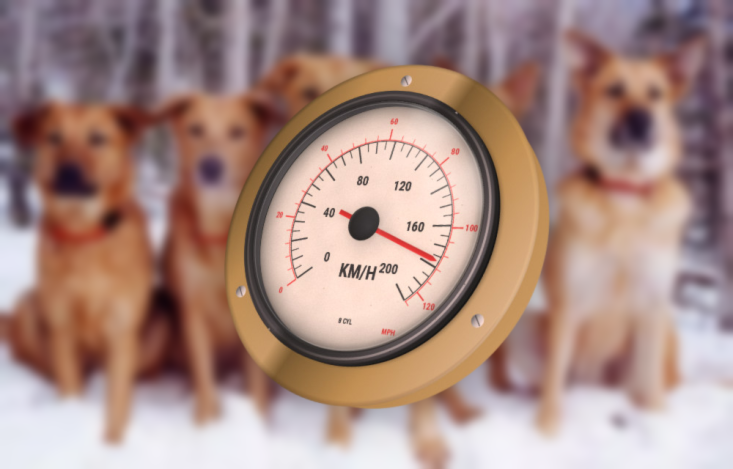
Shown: 177.5 km/h
